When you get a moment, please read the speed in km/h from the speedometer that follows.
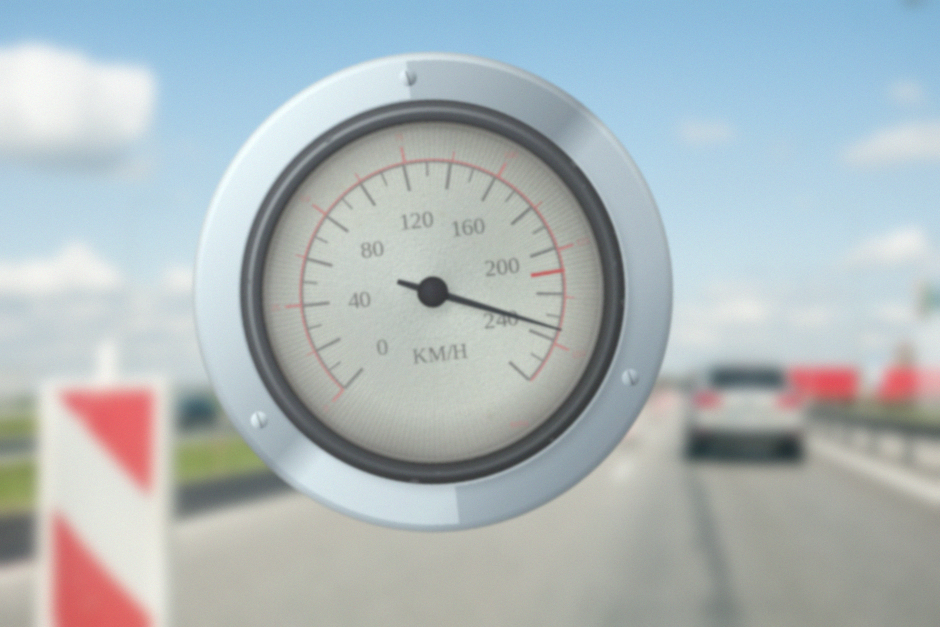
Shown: 235 km/h
